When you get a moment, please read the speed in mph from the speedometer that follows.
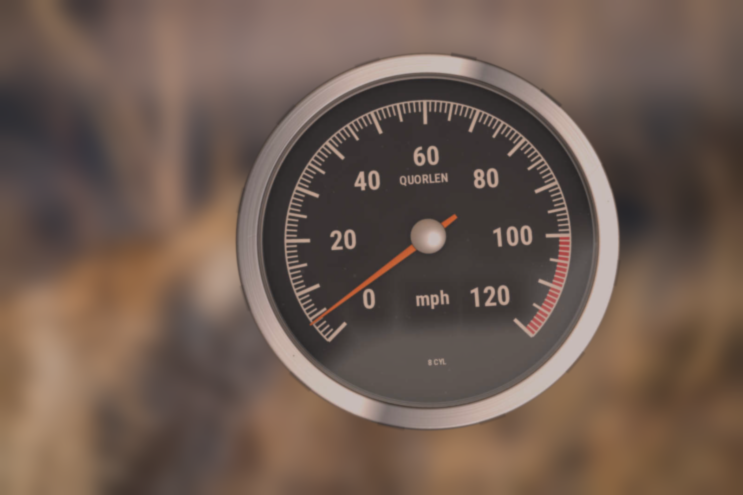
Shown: 4 mph
